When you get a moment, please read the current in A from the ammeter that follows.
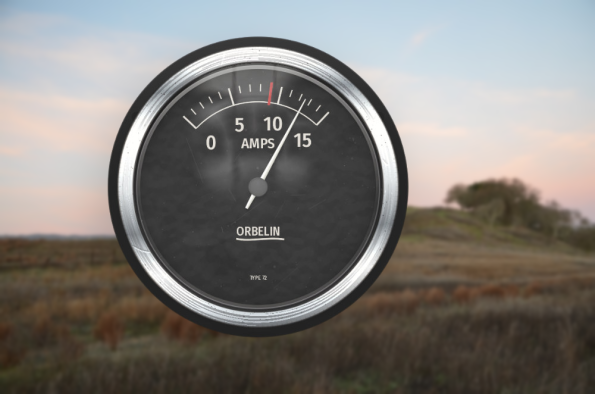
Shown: 12.5 A
